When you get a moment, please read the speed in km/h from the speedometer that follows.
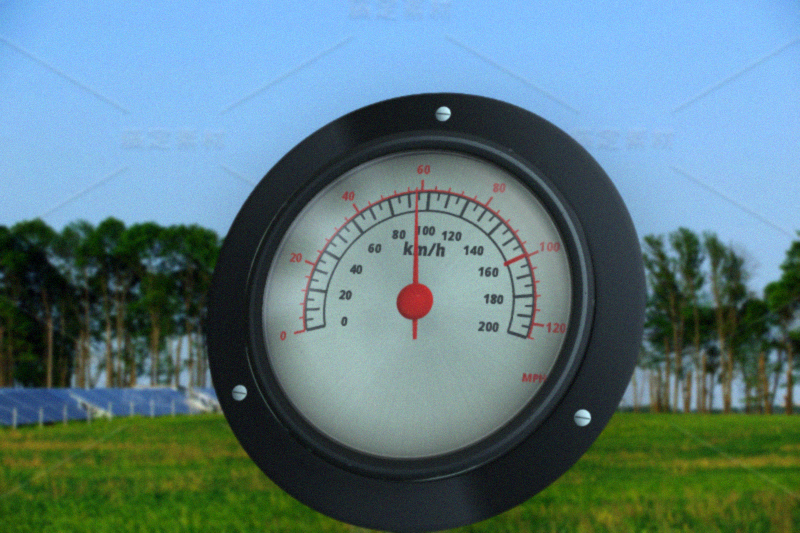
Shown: 95 km/h
